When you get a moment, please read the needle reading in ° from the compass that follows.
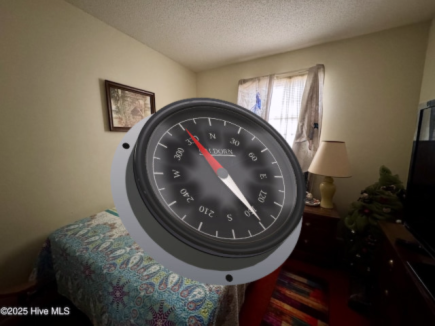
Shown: 330 °
